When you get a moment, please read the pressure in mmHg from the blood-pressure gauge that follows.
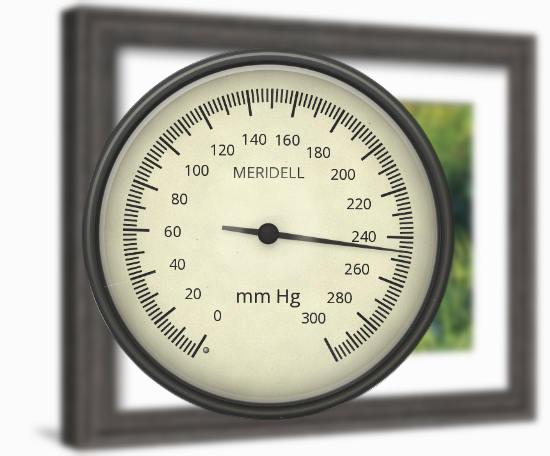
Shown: 246 mmHg
